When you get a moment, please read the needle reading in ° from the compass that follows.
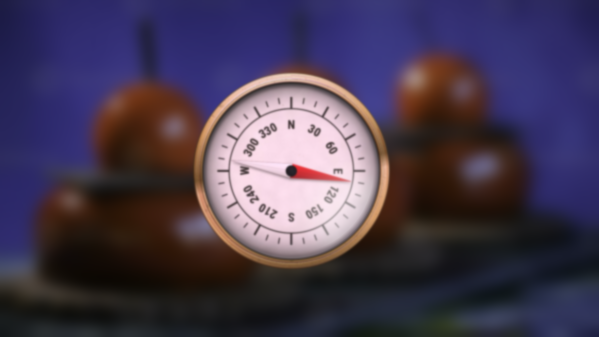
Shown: 100 °
